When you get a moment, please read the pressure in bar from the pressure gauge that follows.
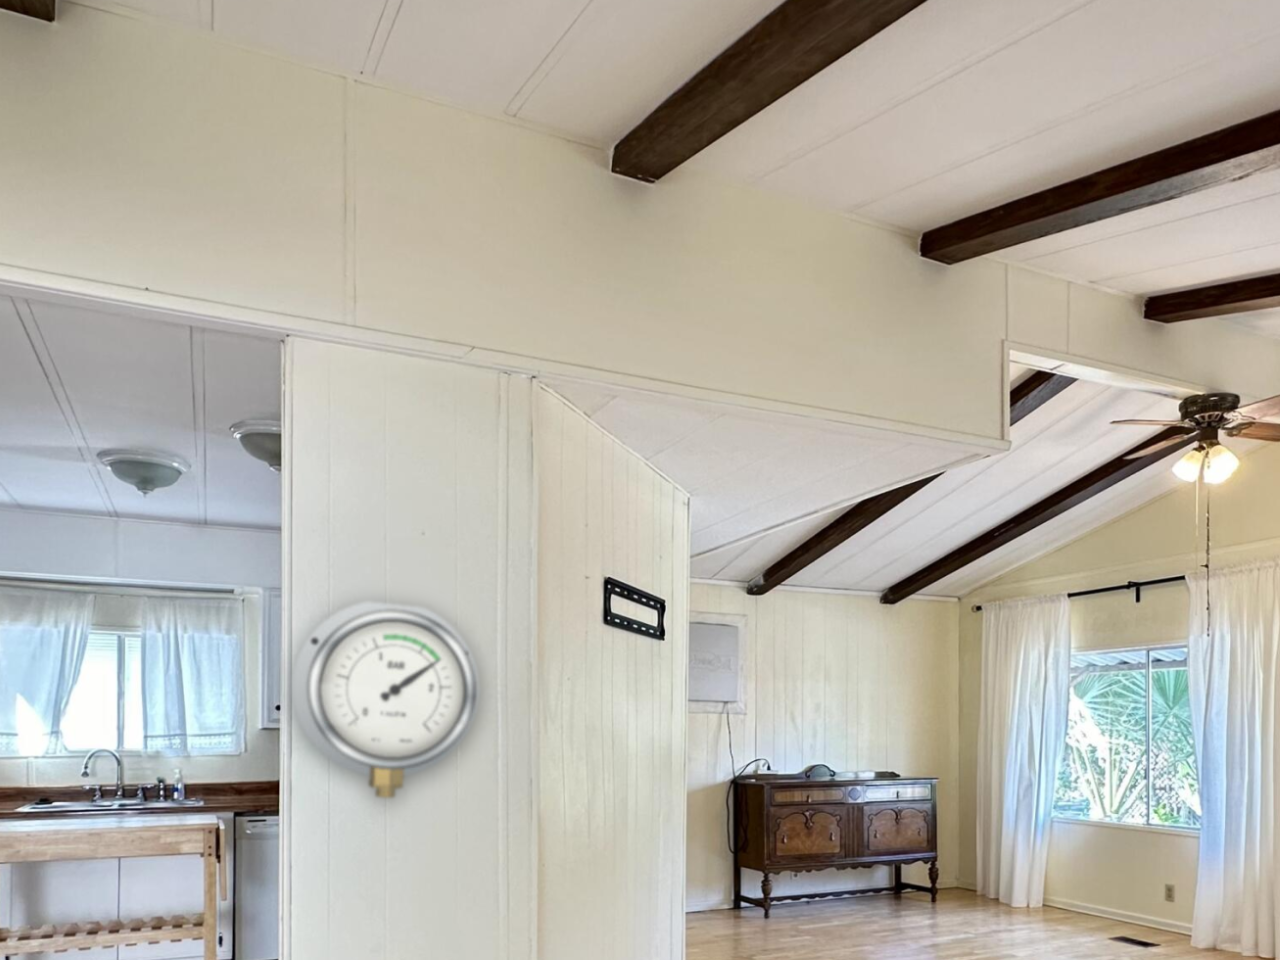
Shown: 1.7 bar
